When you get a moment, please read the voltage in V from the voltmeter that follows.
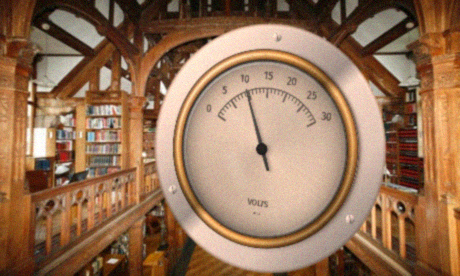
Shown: 10 V
